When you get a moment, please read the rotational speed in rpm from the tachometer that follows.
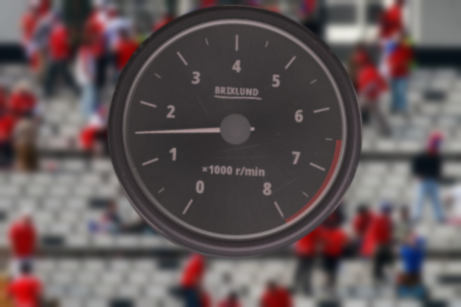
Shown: 1500 rpm
